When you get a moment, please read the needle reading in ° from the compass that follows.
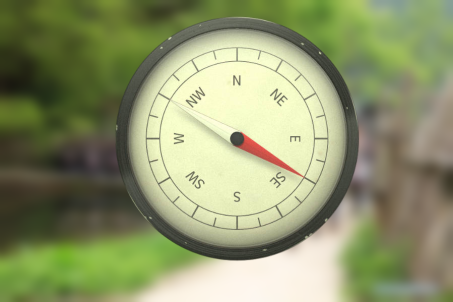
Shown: 120 °
